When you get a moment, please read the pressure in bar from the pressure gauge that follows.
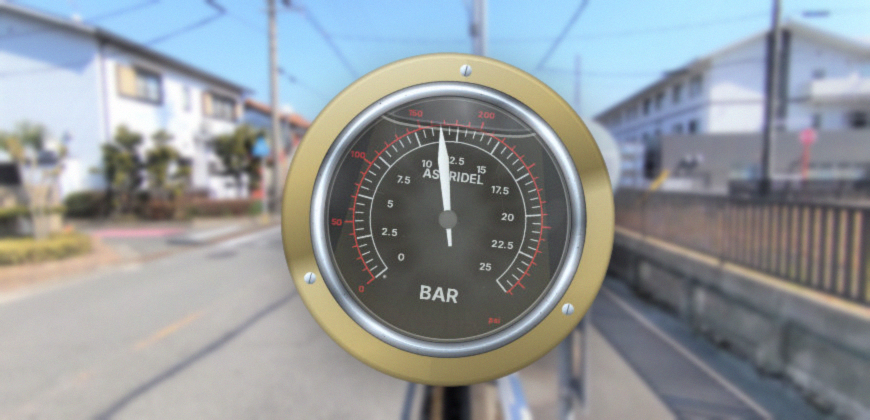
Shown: 11.5 bar
